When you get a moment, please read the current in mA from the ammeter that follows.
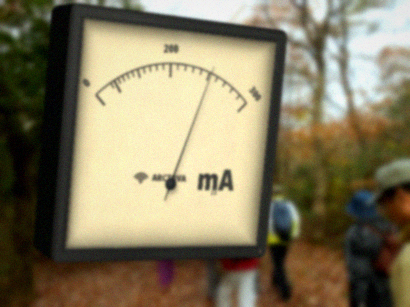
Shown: 250 mA
